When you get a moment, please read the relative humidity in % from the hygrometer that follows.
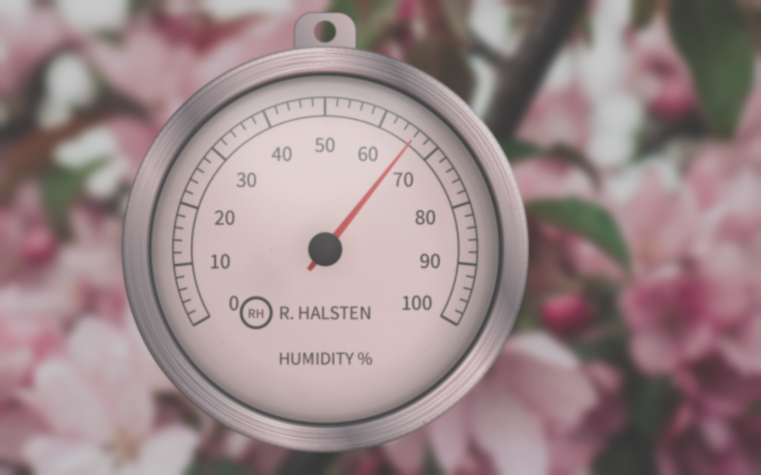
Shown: 66 %
